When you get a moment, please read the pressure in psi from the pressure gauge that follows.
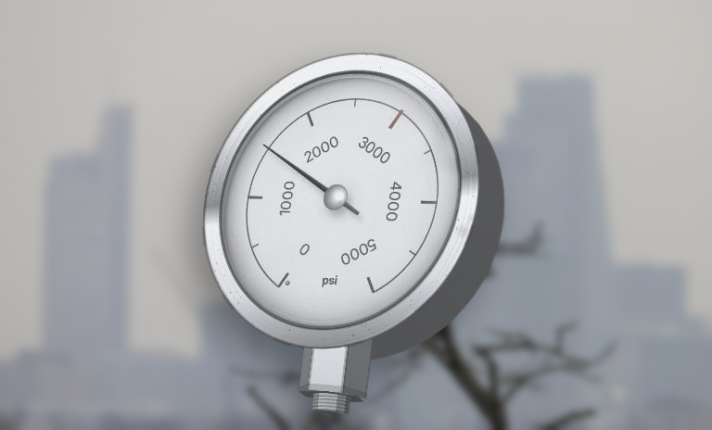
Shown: 1500 psi
